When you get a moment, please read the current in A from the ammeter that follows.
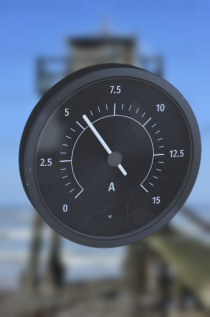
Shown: 5.5 A
